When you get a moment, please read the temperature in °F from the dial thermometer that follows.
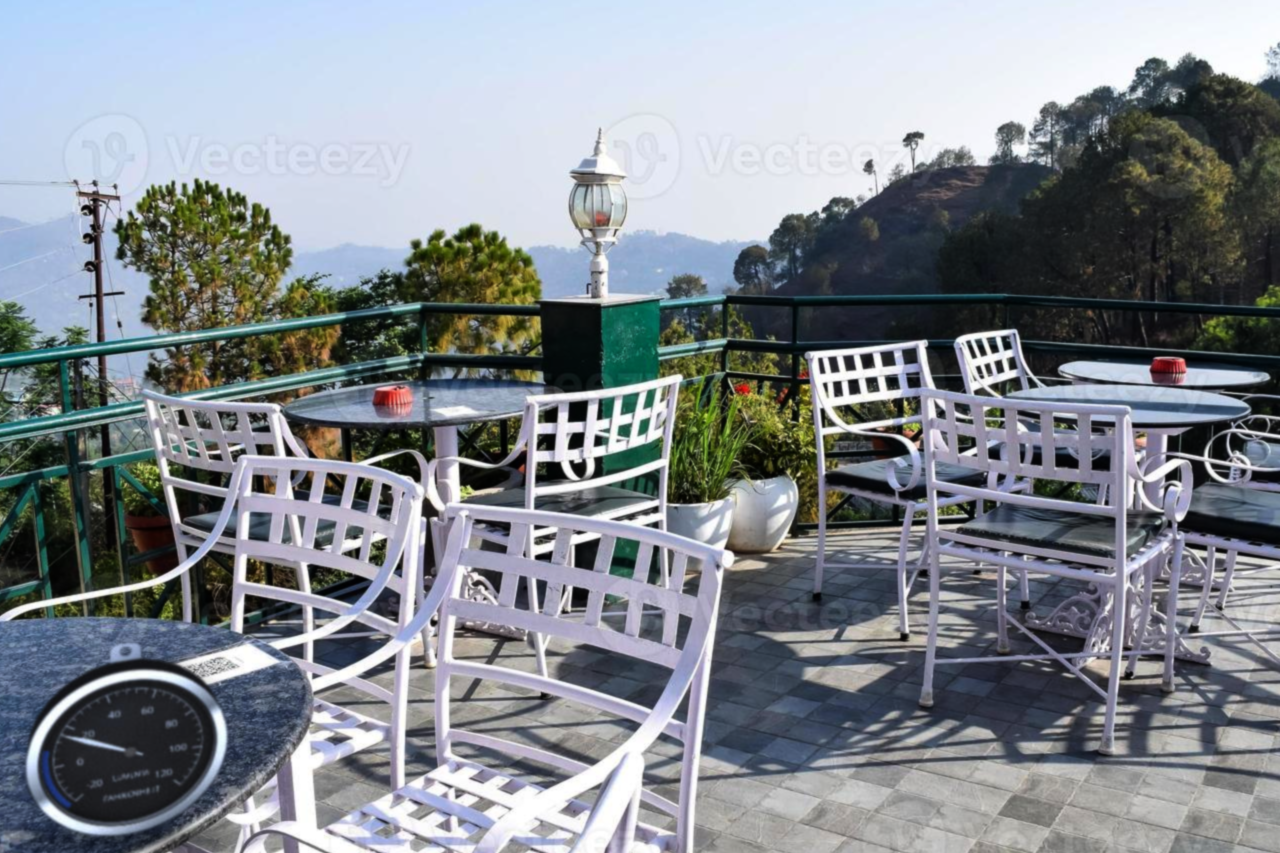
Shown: 16 °F
